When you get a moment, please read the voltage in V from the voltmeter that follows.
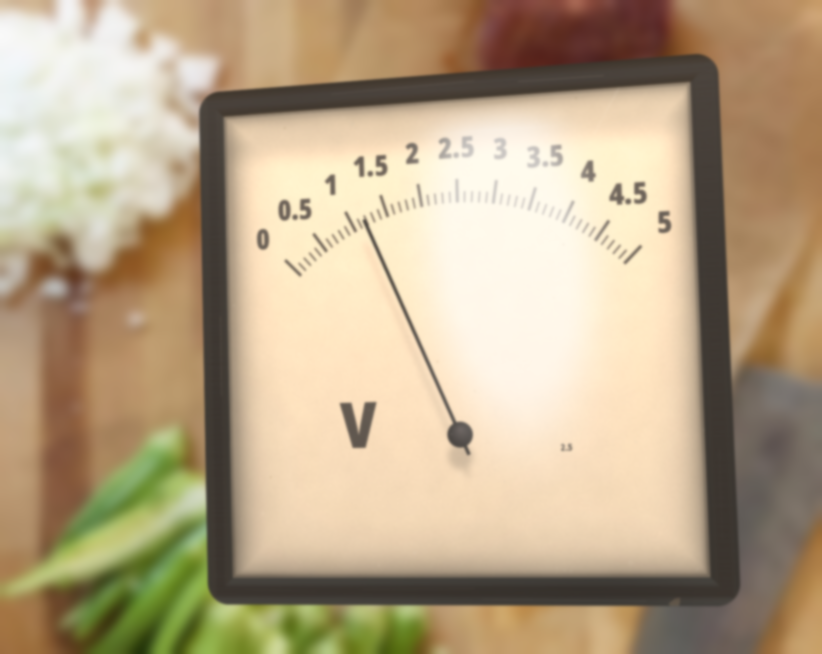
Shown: 1.2 V
